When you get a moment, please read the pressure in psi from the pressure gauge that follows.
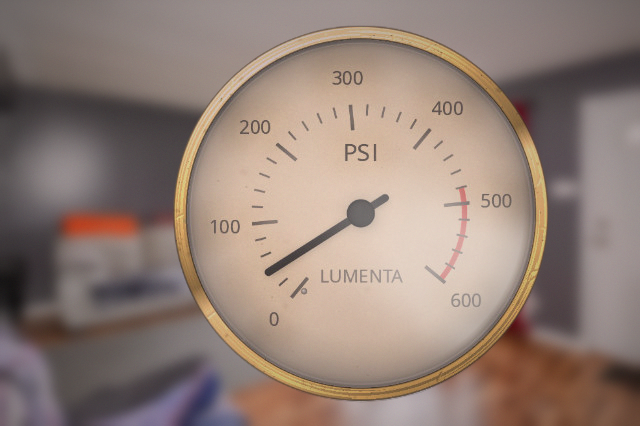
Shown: 40 psi
